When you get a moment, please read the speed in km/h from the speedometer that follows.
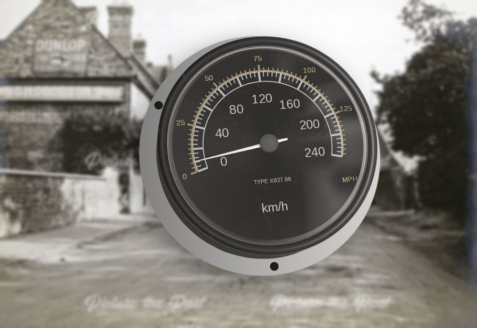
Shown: 8 km/h
